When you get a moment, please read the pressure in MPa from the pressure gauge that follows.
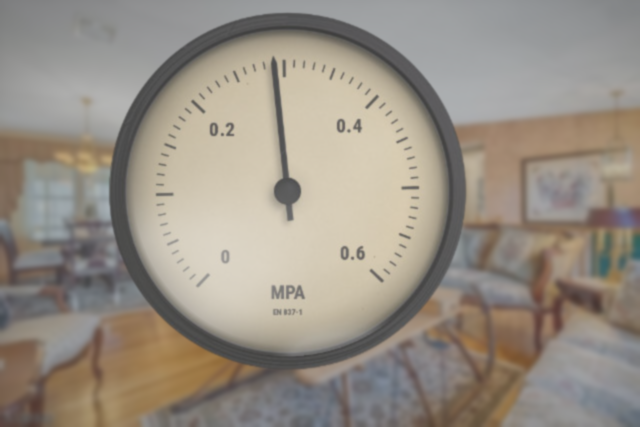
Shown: 0.29 MPa
